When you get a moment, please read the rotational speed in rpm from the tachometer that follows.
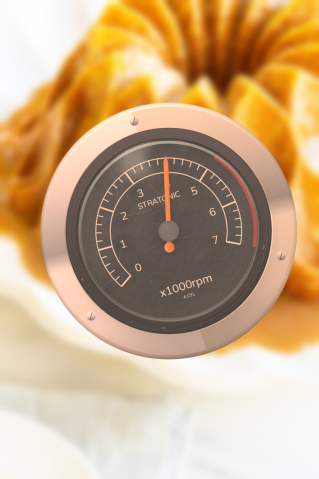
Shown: 4000 rpm
